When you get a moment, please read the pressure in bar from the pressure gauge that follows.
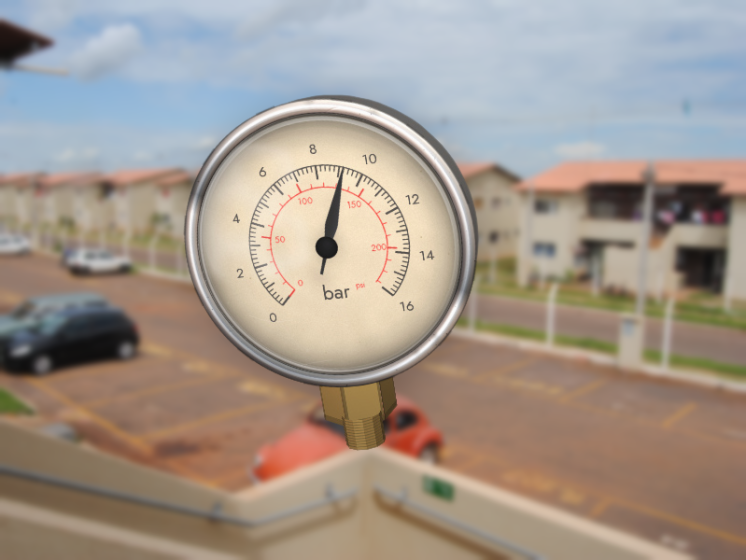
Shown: 9.2 bar
